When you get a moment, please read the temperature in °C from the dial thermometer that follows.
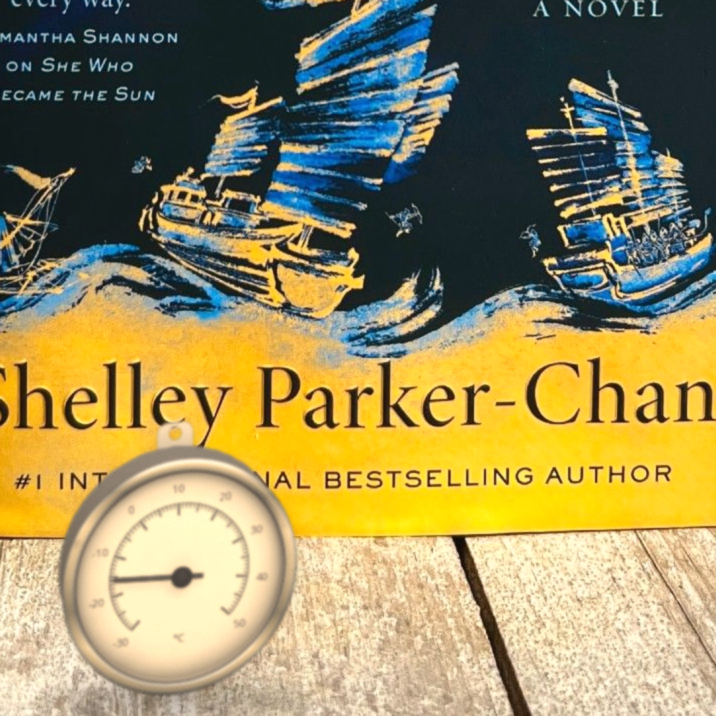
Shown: -15 °C
